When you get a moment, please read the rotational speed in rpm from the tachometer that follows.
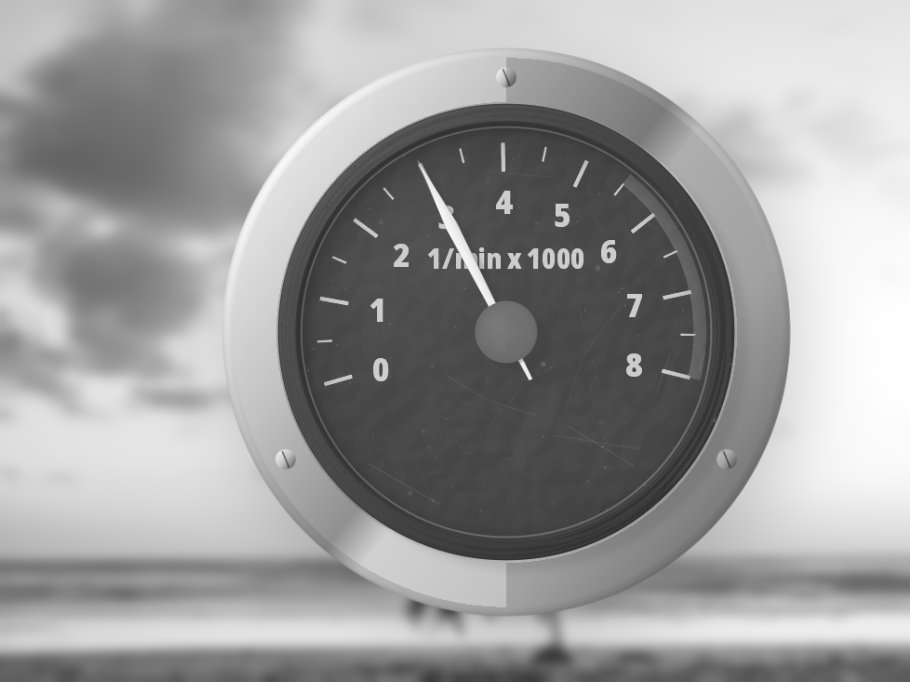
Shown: 3000 rpm
